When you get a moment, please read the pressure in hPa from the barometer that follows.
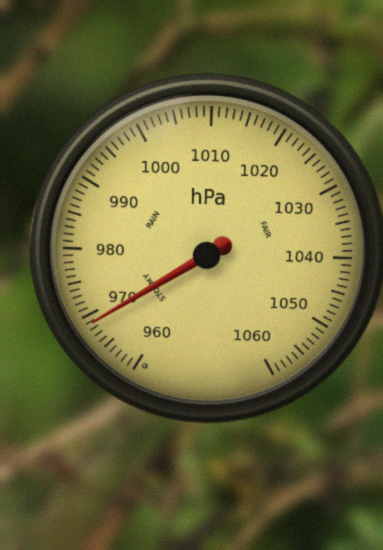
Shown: 969 hPa
